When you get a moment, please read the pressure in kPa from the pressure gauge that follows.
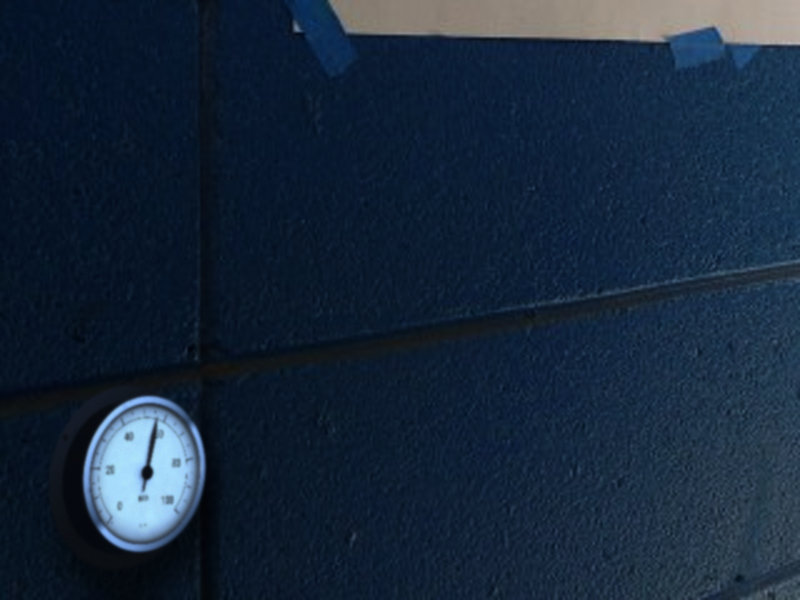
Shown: 55 kPa
